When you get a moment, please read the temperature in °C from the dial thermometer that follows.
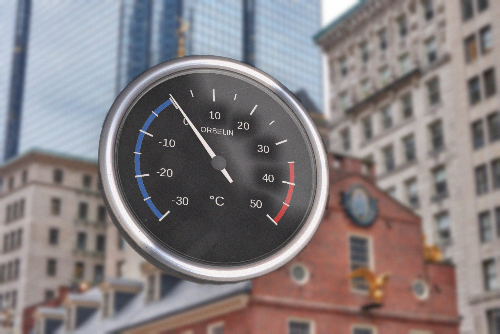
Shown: 0 °C
